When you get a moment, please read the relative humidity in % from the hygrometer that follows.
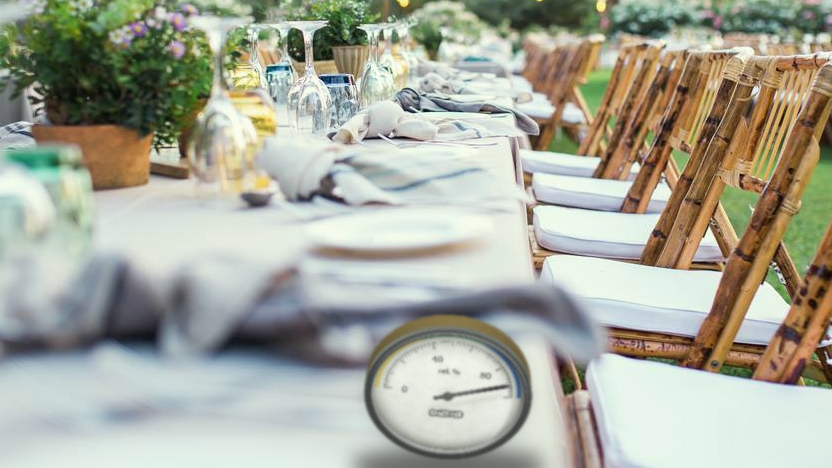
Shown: 90 %
